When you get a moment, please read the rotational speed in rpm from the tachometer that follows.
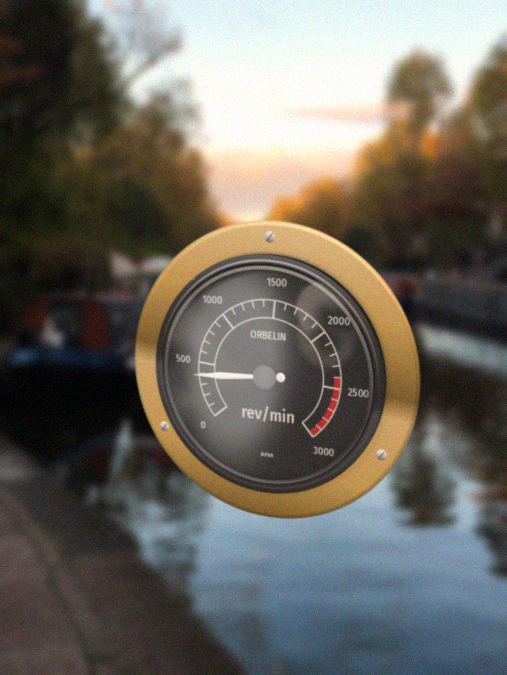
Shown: 400 rpm
